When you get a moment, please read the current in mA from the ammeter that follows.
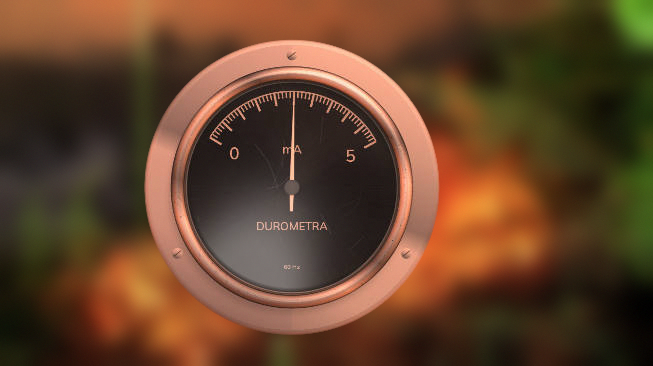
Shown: 2.5 mA
